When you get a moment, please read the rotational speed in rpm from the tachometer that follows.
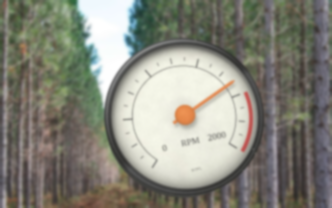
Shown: 1500 rpm
